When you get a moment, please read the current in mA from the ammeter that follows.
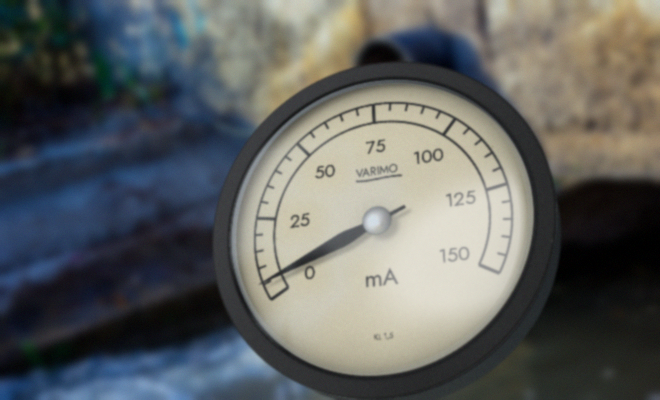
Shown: 5 mA
